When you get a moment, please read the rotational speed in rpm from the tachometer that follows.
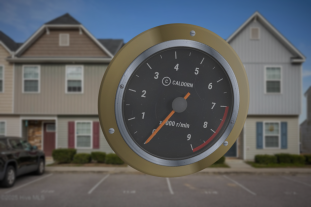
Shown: 0 rpm
